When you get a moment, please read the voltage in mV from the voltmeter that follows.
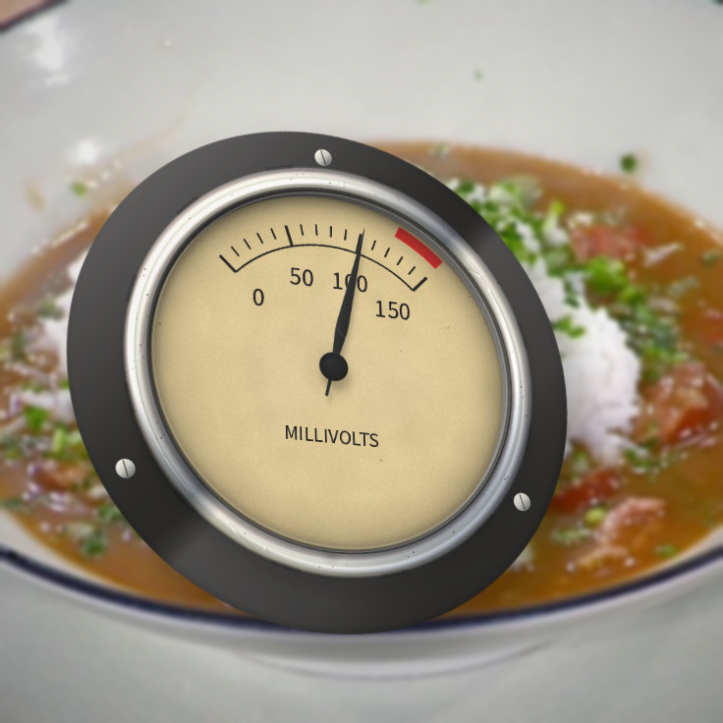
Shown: 100 mV
